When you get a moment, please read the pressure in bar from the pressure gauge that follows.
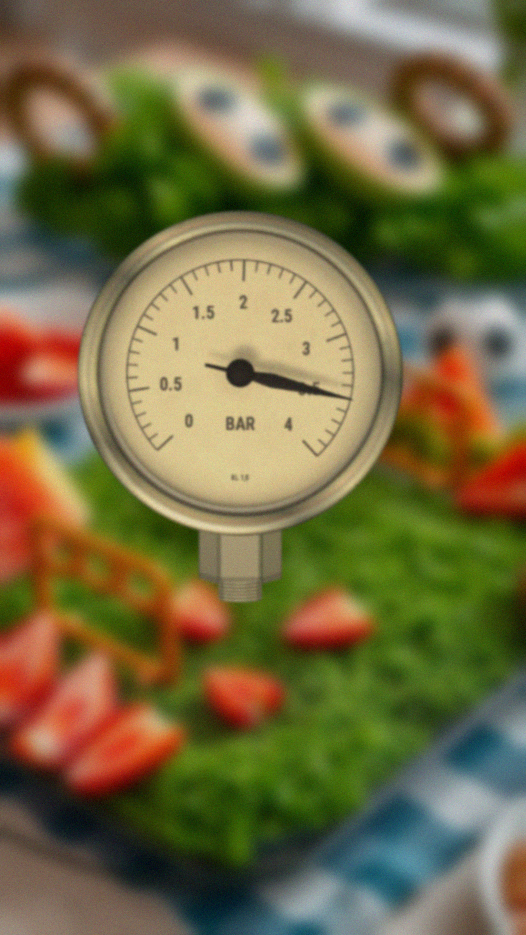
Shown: 3.5 bar
